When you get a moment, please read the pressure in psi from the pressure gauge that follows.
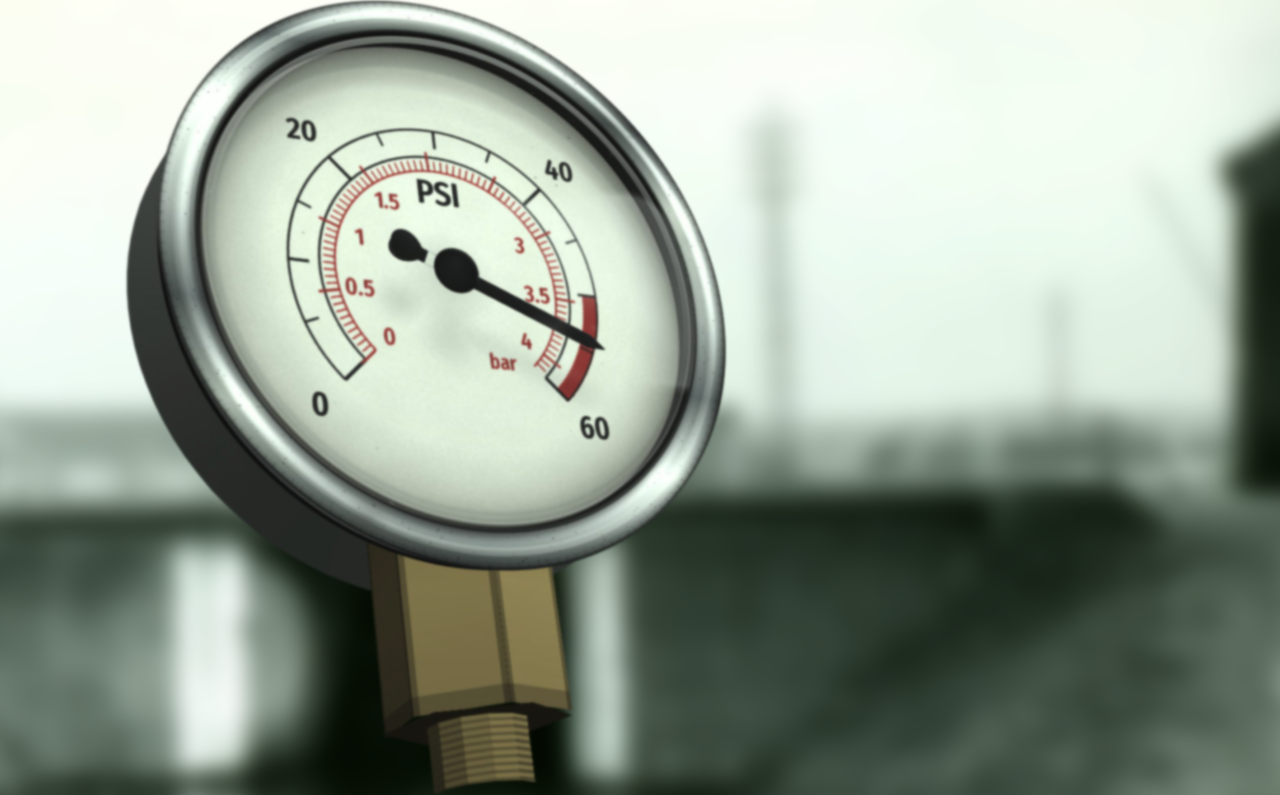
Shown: 55 psi
